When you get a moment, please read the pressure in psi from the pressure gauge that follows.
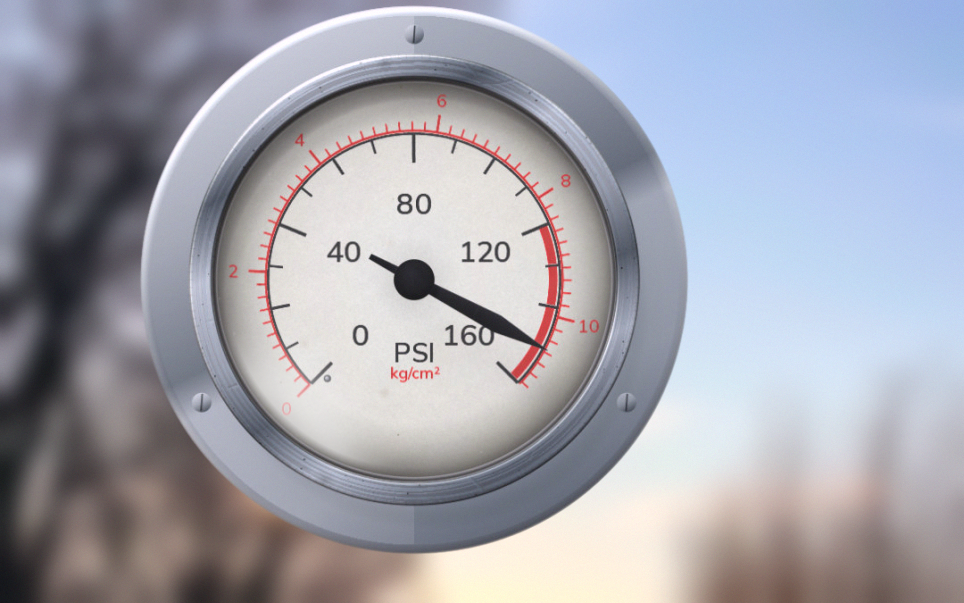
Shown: 150 psi
